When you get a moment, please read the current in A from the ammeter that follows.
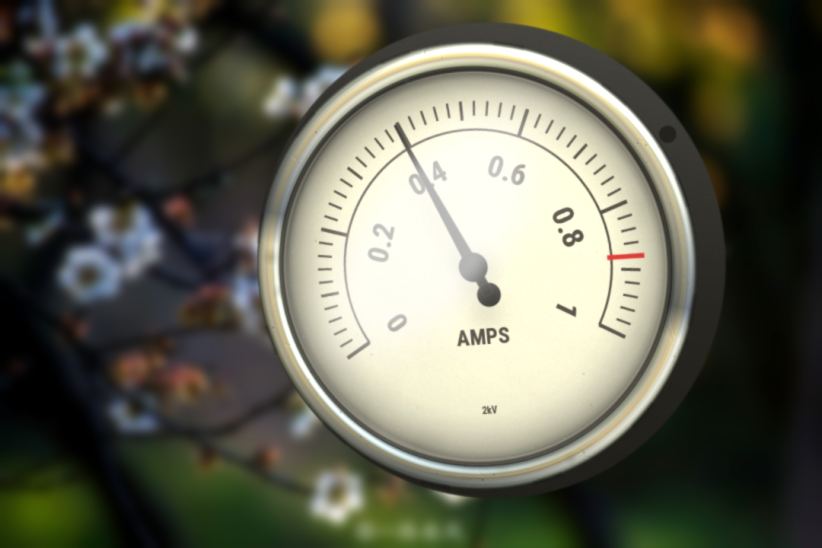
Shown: 0.4 A
